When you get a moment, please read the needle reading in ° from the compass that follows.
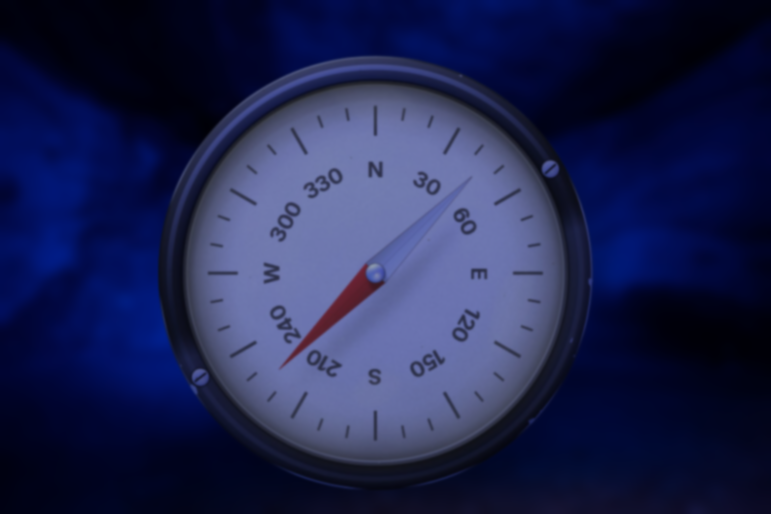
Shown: 225 °
